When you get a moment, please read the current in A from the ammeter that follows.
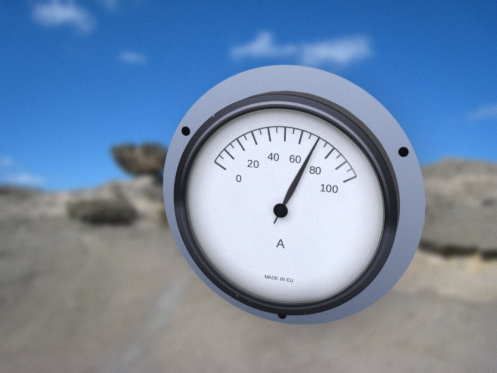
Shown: 70 A
